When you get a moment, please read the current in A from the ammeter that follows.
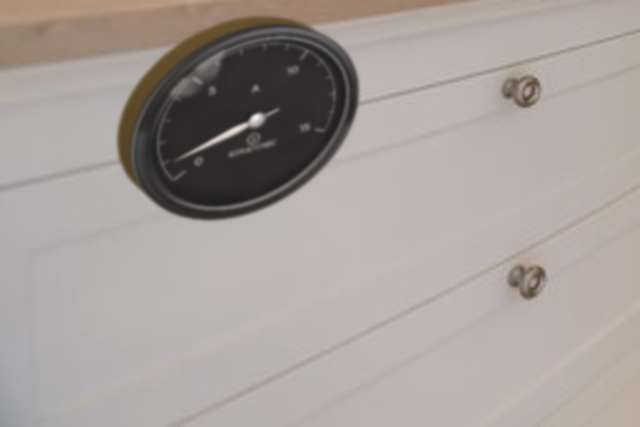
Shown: 1 A
